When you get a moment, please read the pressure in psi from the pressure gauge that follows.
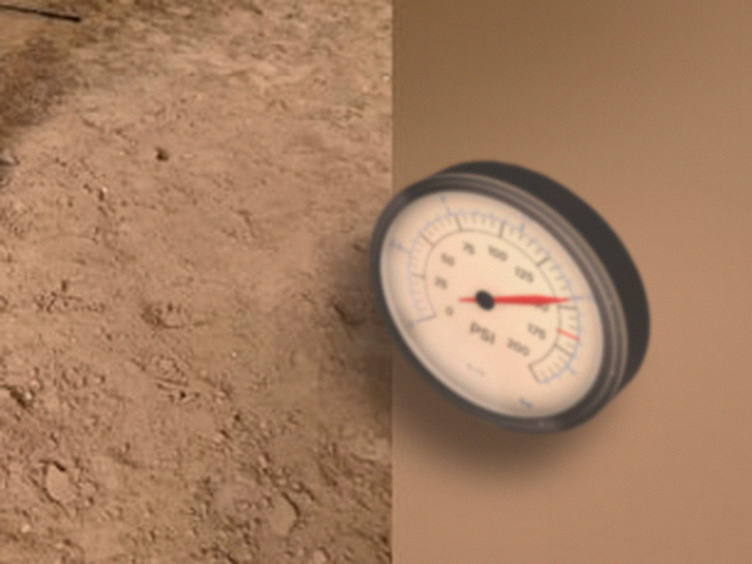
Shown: 145 psi
